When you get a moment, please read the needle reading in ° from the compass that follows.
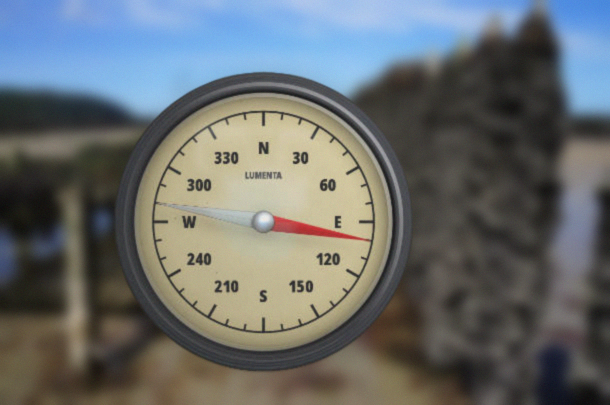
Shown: 100 °
